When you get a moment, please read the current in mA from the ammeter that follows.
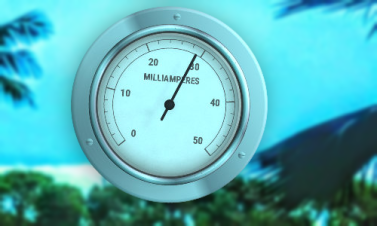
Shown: 29 mA
